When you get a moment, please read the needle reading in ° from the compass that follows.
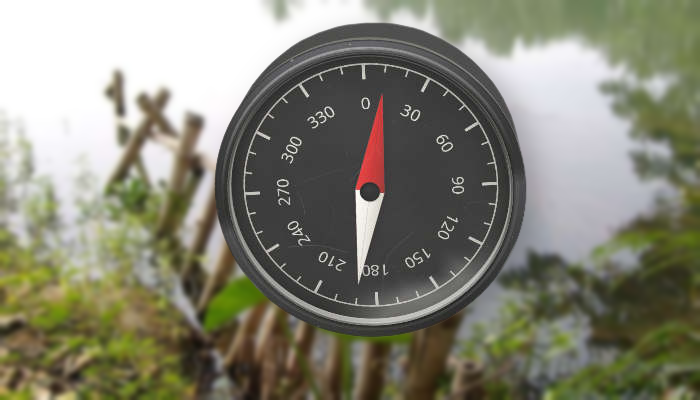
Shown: 10 °
